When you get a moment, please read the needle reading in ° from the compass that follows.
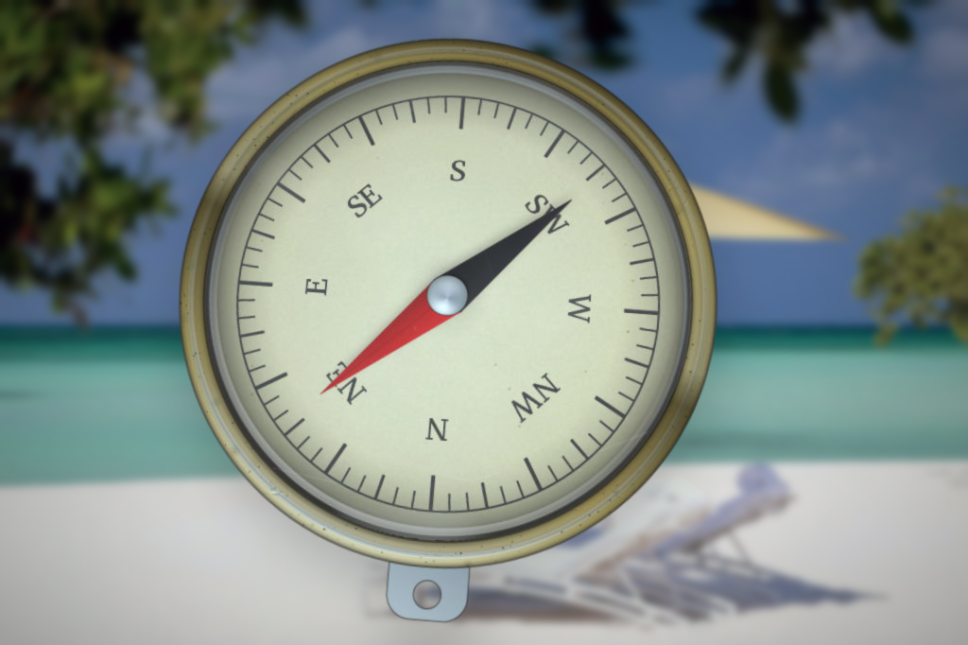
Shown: 47.5 °
